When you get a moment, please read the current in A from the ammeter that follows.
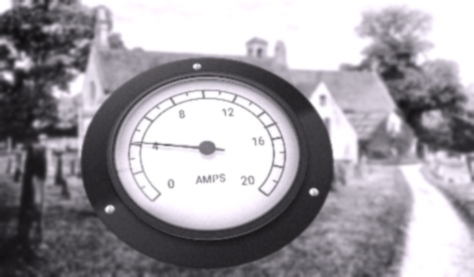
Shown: 4 A
